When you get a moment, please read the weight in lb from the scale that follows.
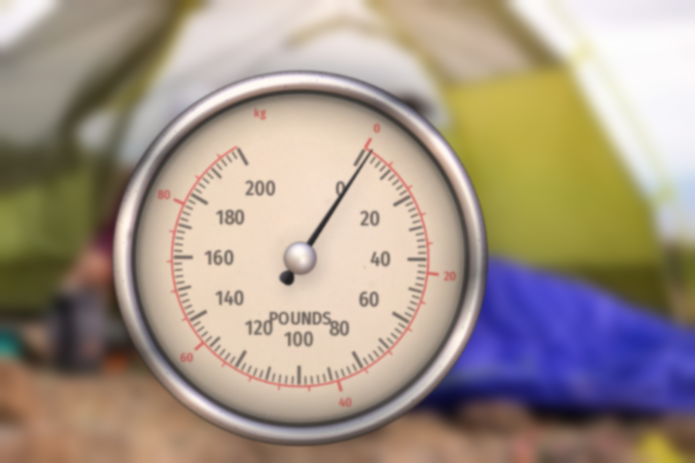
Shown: 2 lb
